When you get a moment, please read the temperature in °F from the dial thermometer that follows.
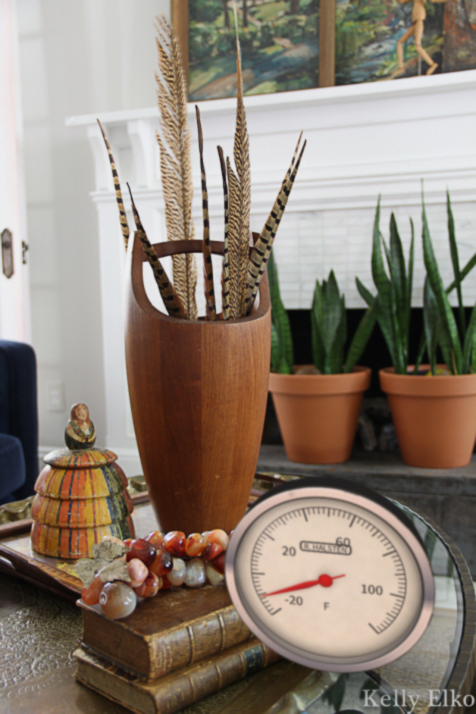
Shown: -10 °F
